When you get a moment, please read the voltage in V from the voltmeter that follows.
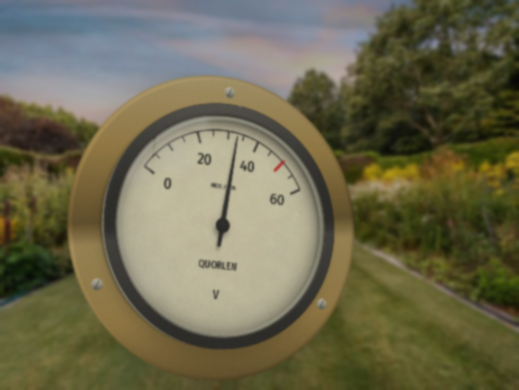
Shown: 32.5 V
